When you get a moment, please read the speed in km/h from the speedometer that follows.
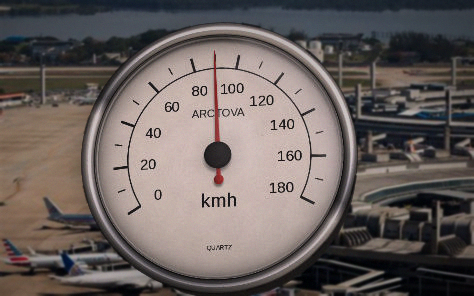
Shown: 90 km/h
